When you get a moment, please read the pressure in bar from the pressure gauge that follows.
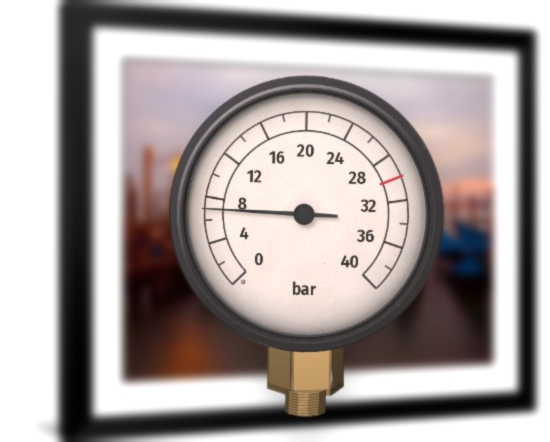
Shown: 7 bar
